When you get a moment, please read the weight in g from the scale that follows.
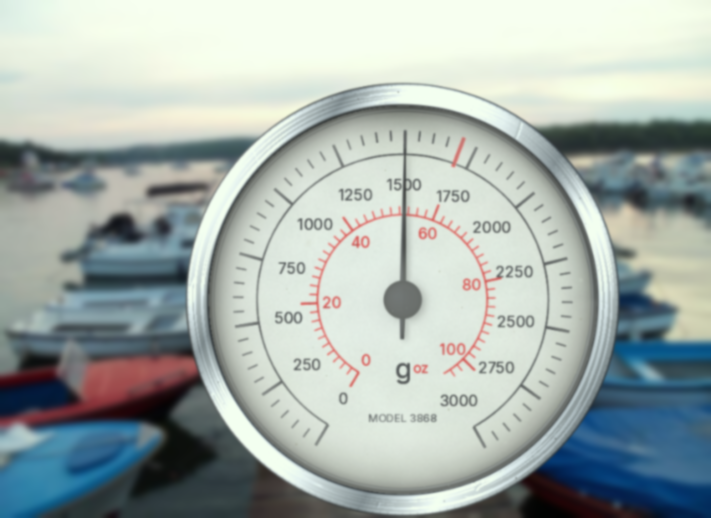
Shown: 1500 g
